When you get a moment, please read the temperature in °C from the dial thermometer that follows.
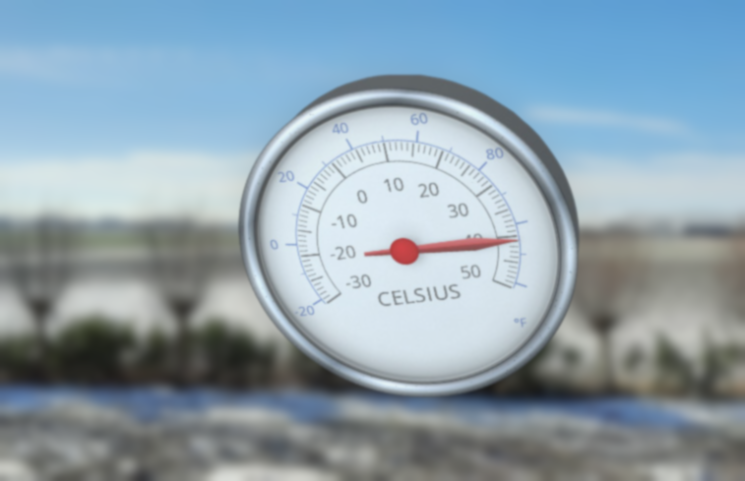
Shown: 40 °C
